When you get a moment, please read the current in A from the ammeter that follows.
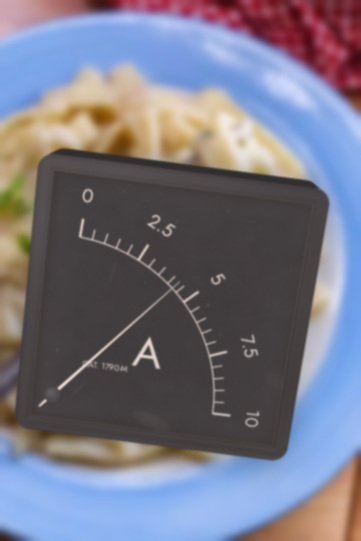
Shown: 4.25 A
